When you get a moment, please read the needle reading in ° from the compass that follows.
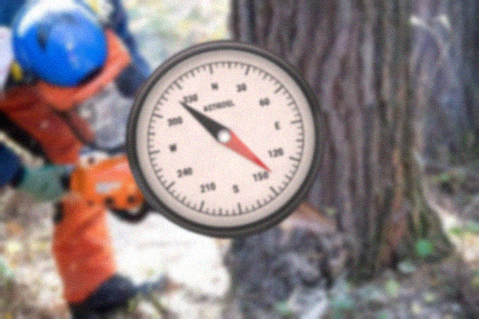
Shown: 140 °
